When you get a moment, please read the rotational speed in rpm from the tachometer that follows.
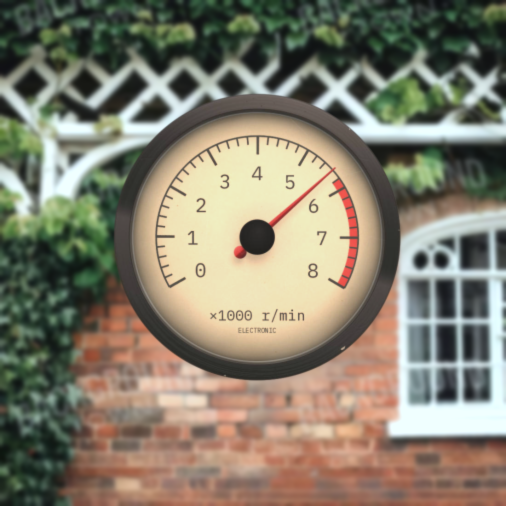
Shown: 5600 rpm
